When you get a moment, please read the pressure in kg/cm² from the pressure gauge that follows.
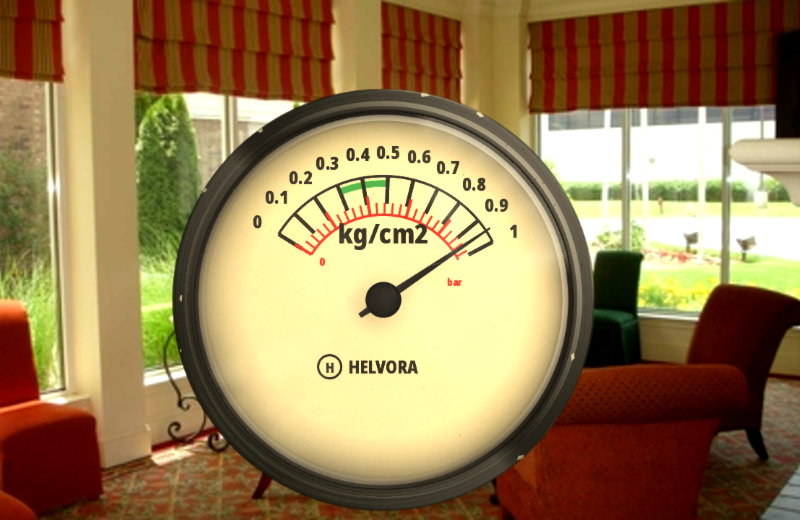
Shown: 0.95 kg/cm²
